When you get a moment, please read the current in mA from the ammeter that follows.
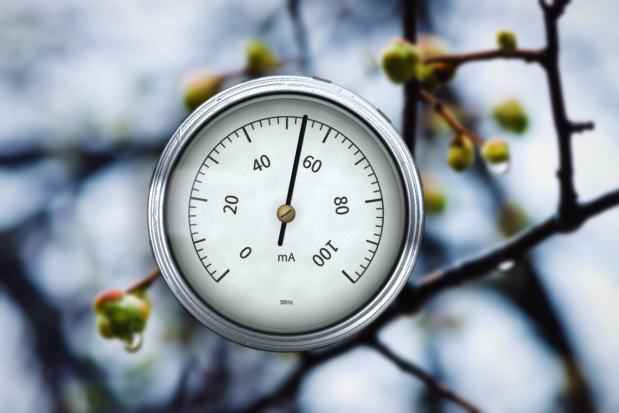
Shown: 54 mA
